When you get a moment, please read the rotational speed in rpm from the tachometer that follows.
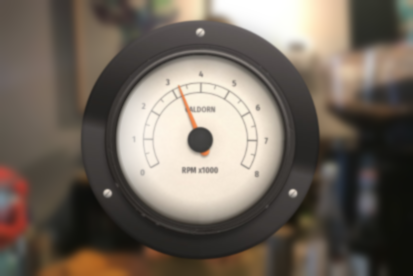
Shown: 3250 rpm
